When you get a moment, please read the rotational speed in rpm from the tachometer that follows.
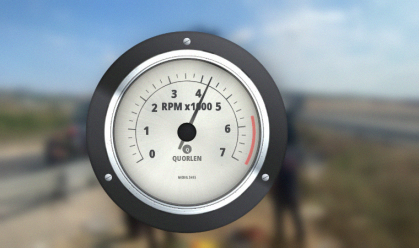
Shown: 4250 rpm
